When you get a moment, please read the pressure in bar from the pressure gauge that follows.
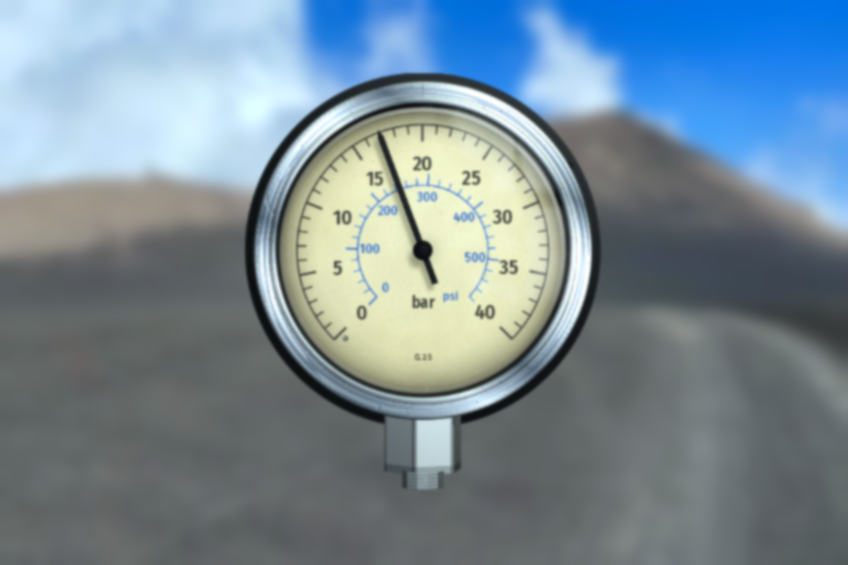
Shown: 17 bar
